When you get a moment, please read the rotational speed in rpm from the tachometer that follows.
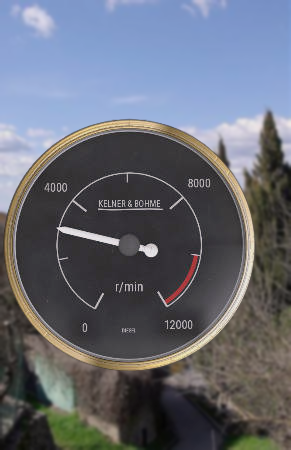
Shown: 3000 rpm
